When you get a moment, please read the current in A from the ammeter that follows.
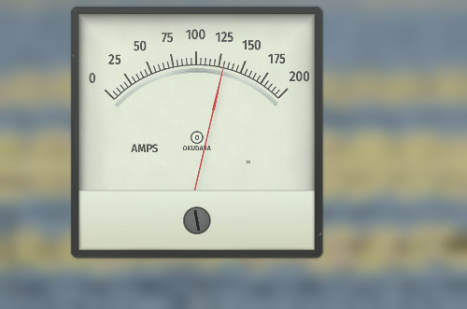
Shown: 130 A
